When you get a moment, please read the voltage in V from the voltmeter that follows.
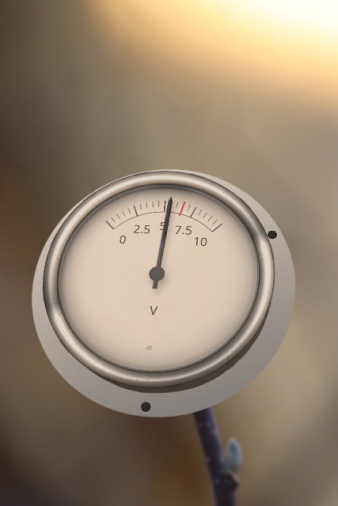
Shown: 5.5 V
